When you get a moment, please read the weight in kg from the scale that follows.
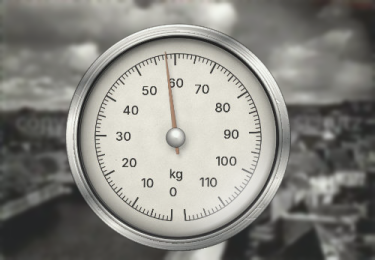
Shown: 58 kg
